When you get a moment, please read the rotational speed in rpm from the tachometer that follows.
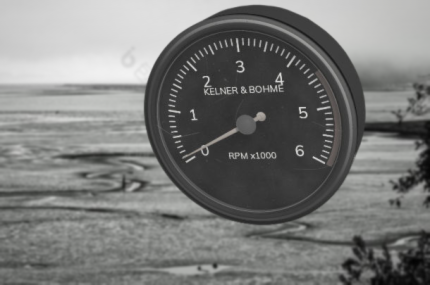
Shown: 100 rpm
